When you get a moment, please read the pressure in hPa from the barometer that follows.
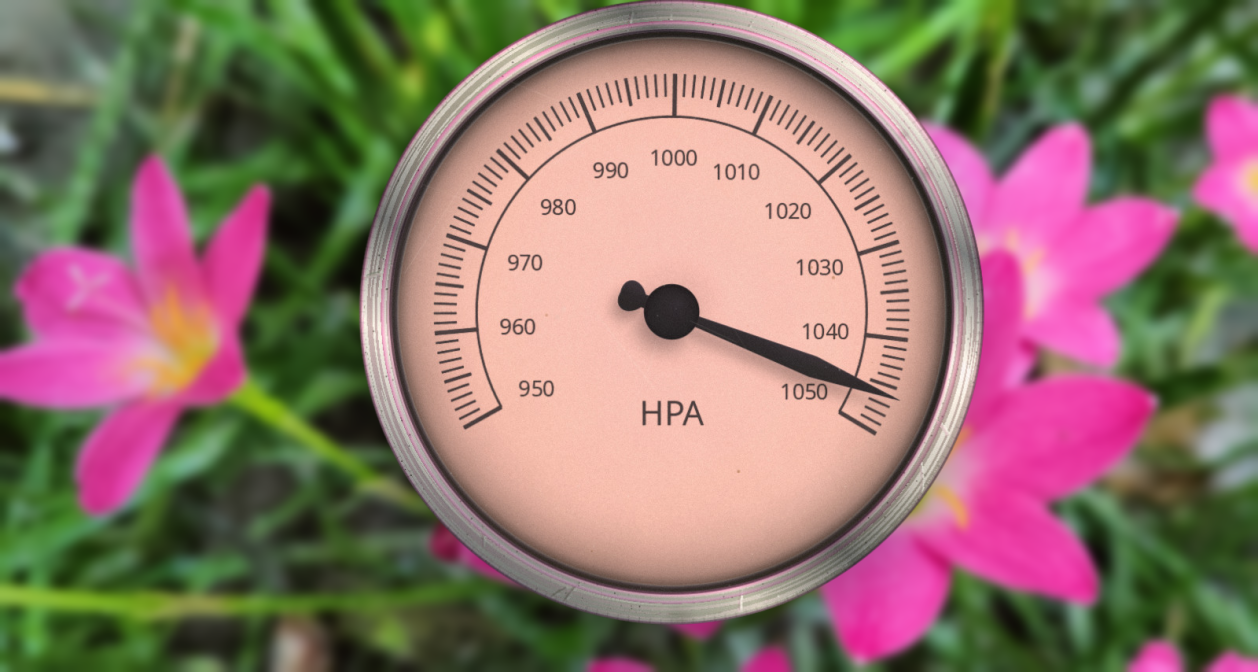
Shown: 1046 hPa
